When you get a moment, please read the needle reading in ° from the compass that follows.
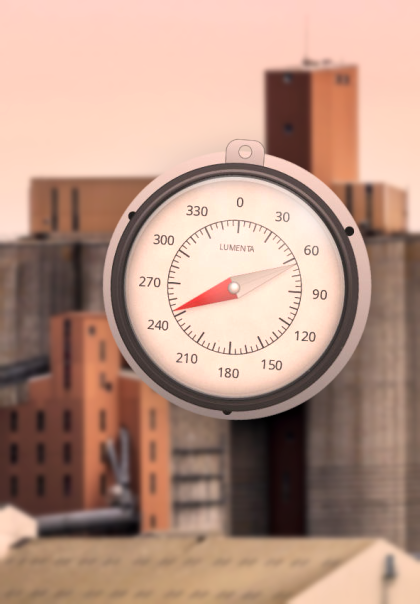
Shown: 245 °
